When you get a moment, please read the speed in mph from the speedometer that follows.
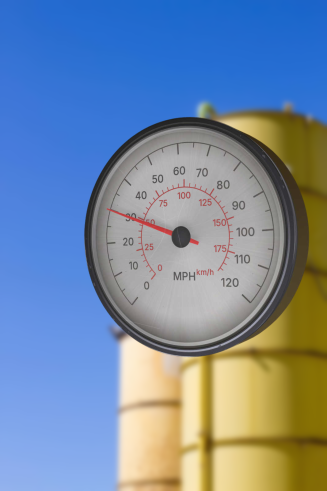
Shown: 30 mph
